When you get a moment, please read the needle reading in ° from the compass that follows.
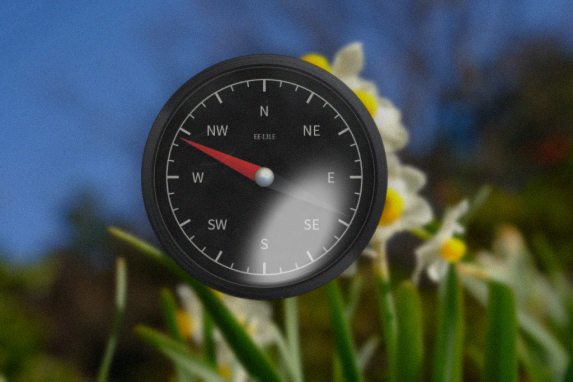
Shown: 295 °
